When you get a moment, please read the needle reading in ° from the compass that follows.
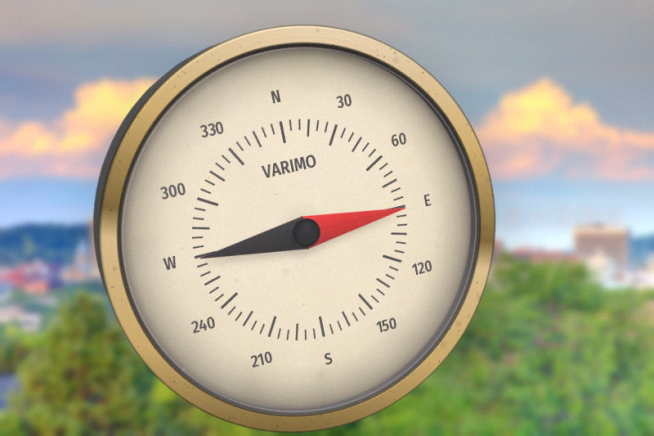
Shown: 90 °
